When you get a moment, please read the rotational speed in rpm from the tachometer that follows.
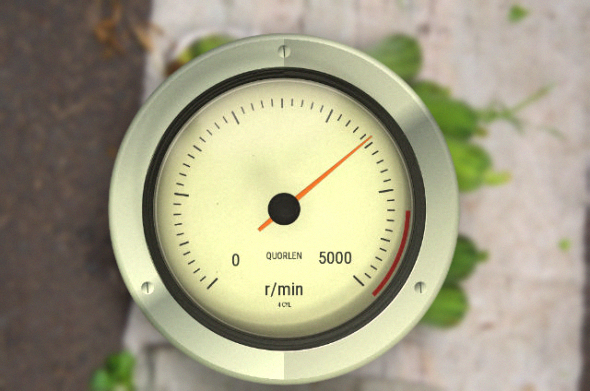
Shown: 3450 rpm
